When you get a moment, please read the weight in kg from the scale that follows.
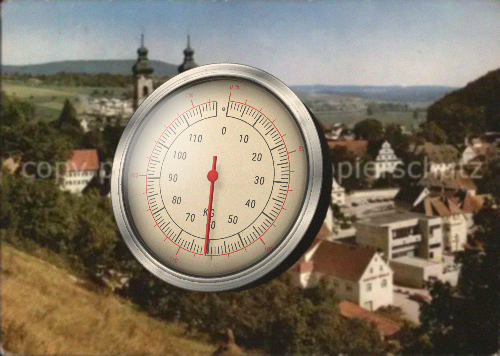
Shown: 60 kg
